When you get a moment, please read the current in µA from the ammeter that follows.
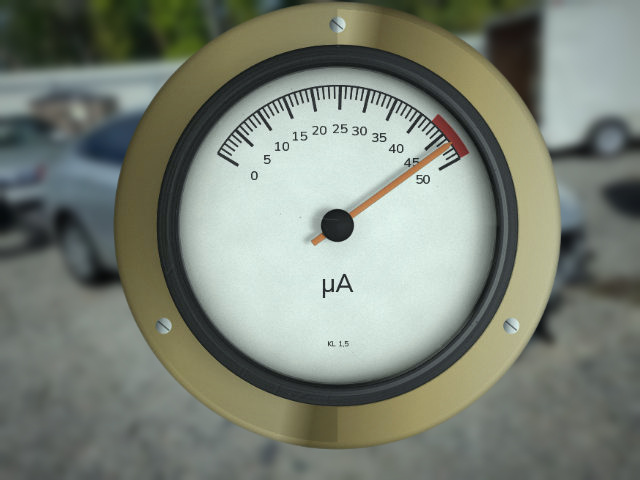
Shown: 47 µA
